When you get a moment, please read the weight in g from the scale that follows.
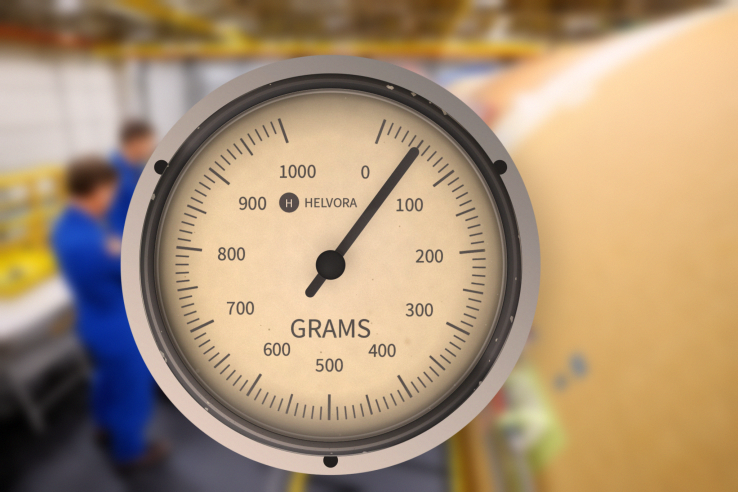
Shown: 50 g
